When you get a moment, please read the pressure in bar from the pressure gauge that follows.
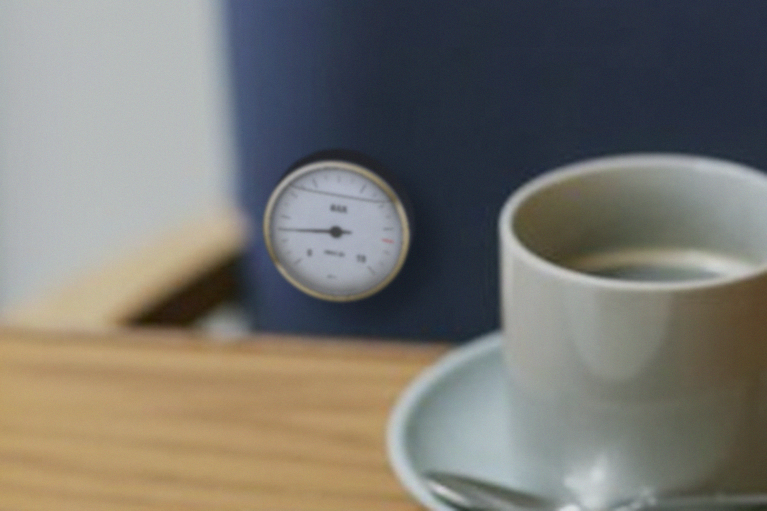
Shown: 1.5 bar
